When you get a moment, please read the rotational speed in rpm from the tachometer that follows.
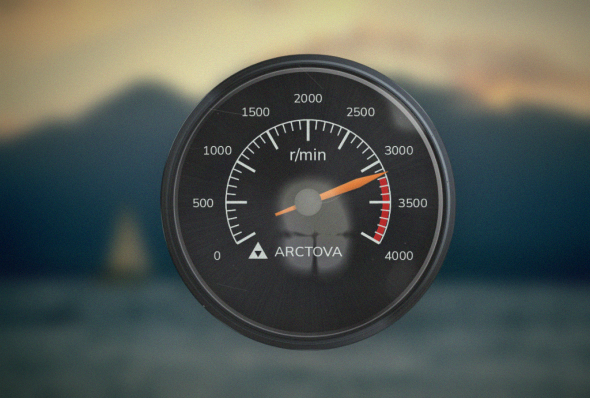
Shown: 3150 rpm
